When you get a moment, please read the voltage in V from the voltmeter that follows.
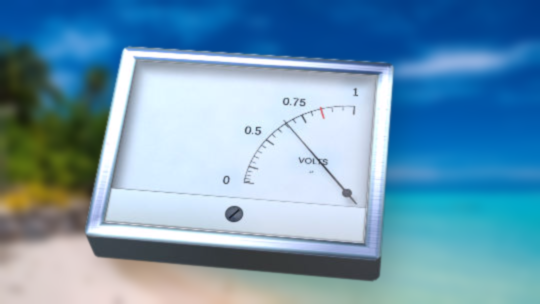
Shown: 0.65 V
